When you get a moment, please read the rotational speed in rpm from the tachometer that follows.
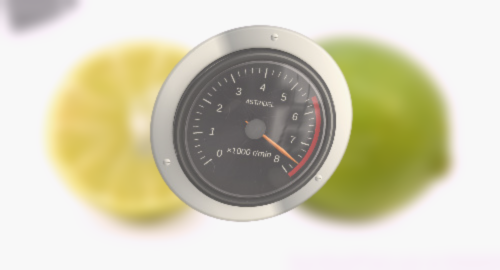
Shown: 7600 rpm
